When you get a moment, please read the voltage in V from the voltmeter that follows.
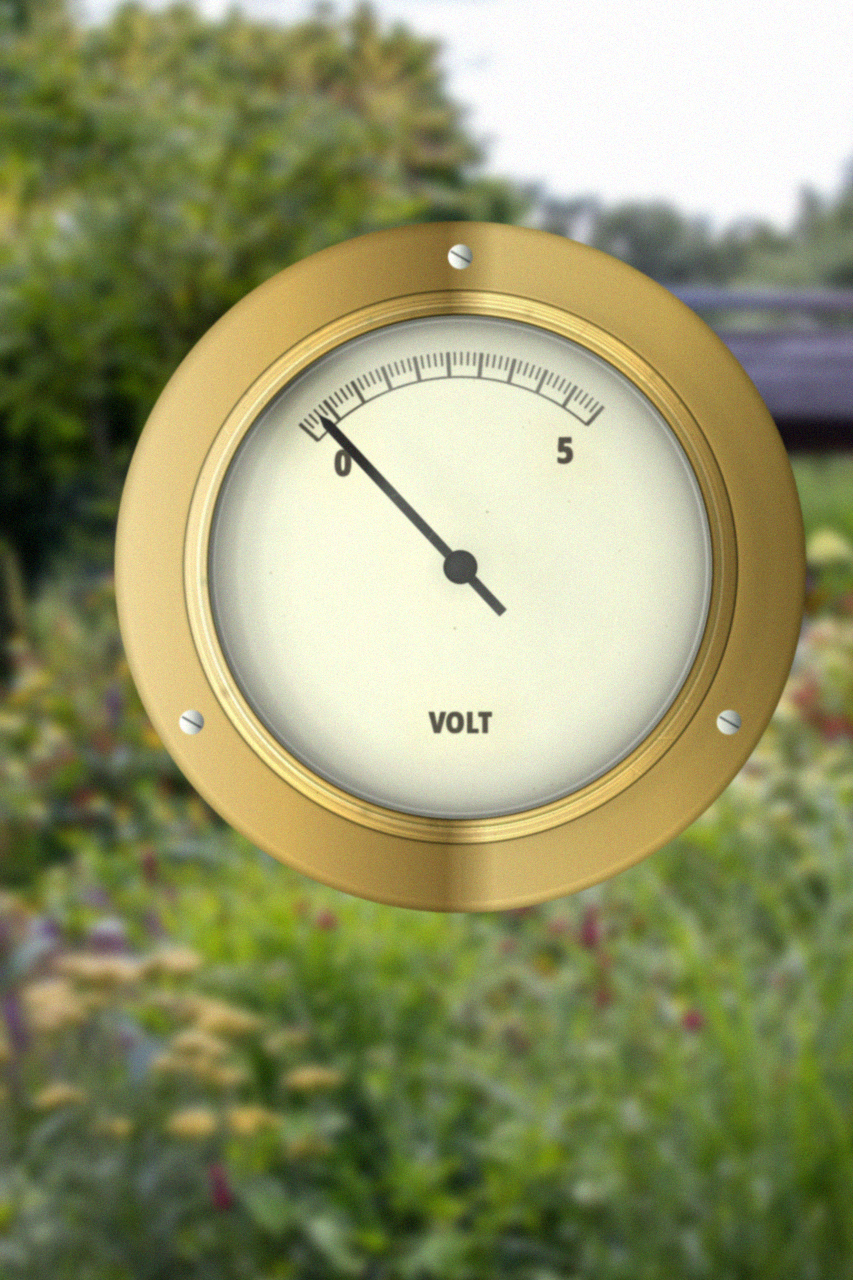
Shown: 0.3 V
